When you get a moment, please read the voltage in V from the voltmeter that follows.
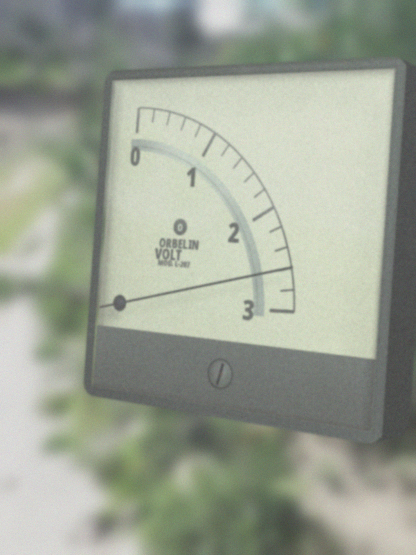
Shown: 2.6 V
